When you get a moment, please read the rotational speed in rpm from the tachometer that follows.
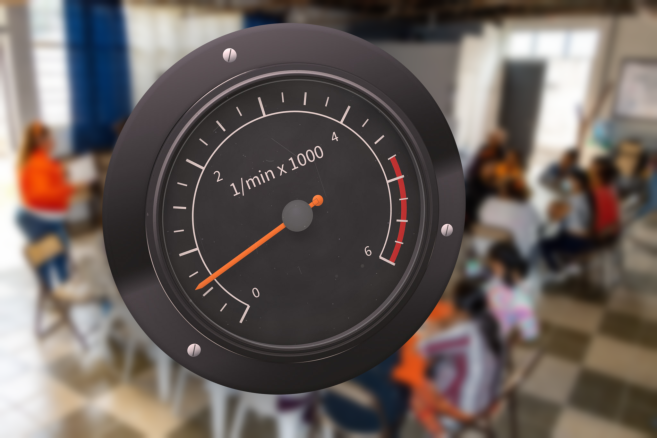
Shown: 625 rpm
